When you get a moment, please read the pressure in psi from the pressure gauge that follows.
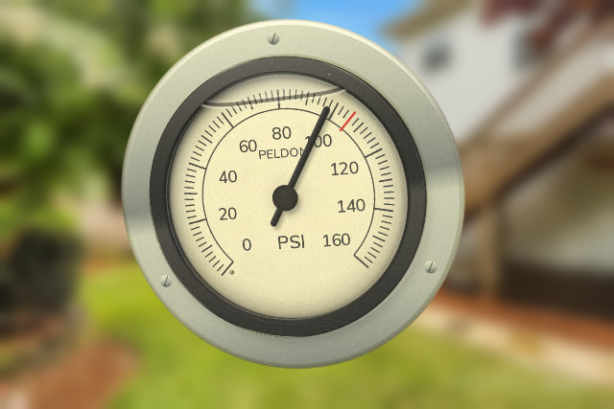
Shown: 98 psi
